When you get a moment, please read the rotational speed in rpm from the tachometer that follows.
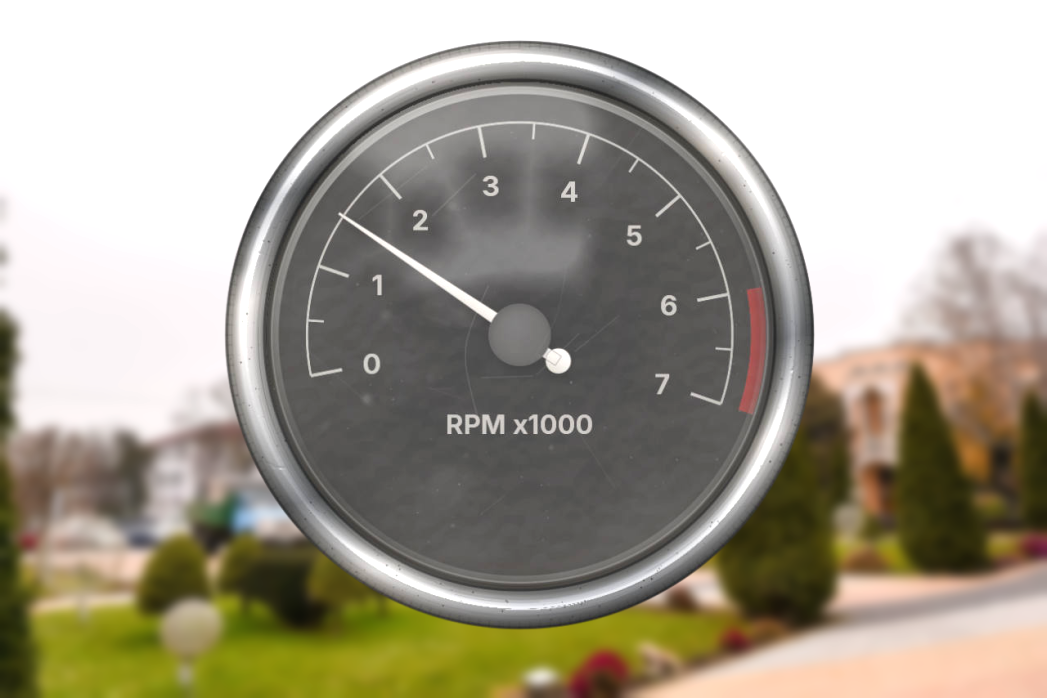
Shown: 1500 rpm
